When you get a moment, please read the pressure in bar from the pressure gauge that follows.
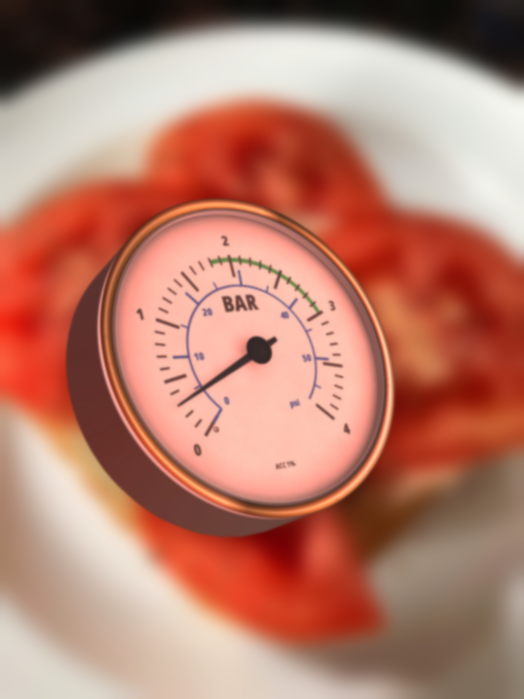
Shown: 0.3 bar
